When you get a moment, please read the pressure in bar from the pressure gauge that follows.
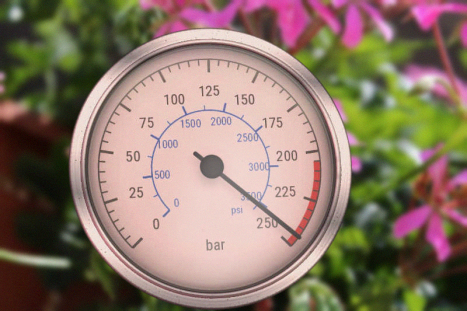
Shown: 245 bar
